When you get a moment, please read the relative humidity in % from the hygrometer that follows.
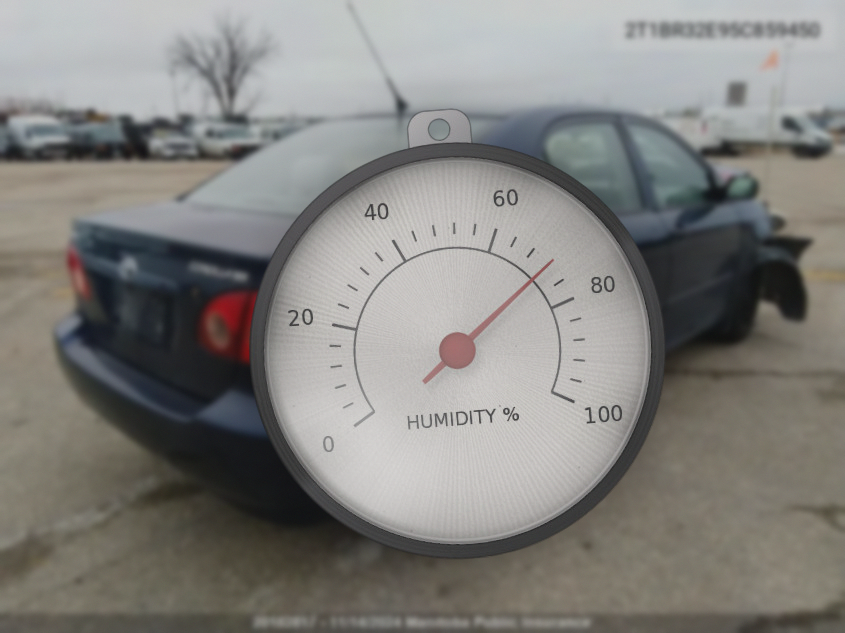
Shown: 72 %
